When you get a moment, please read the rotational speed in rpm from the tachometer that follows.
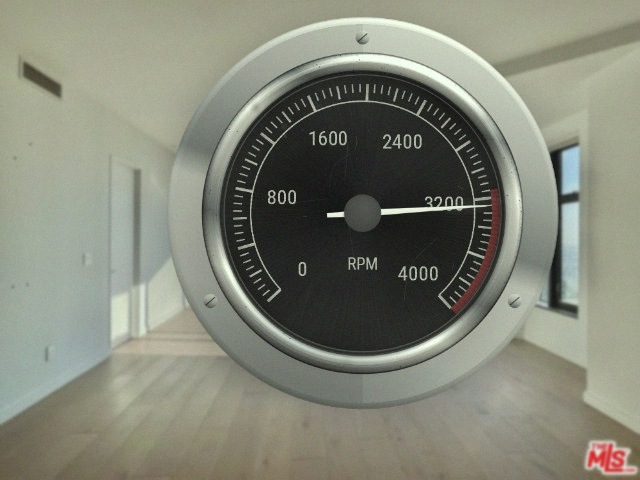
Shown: 3250 rpm
